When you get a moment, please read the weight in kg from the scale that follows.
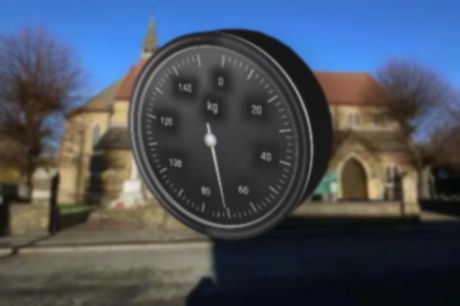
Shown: 70 kg
